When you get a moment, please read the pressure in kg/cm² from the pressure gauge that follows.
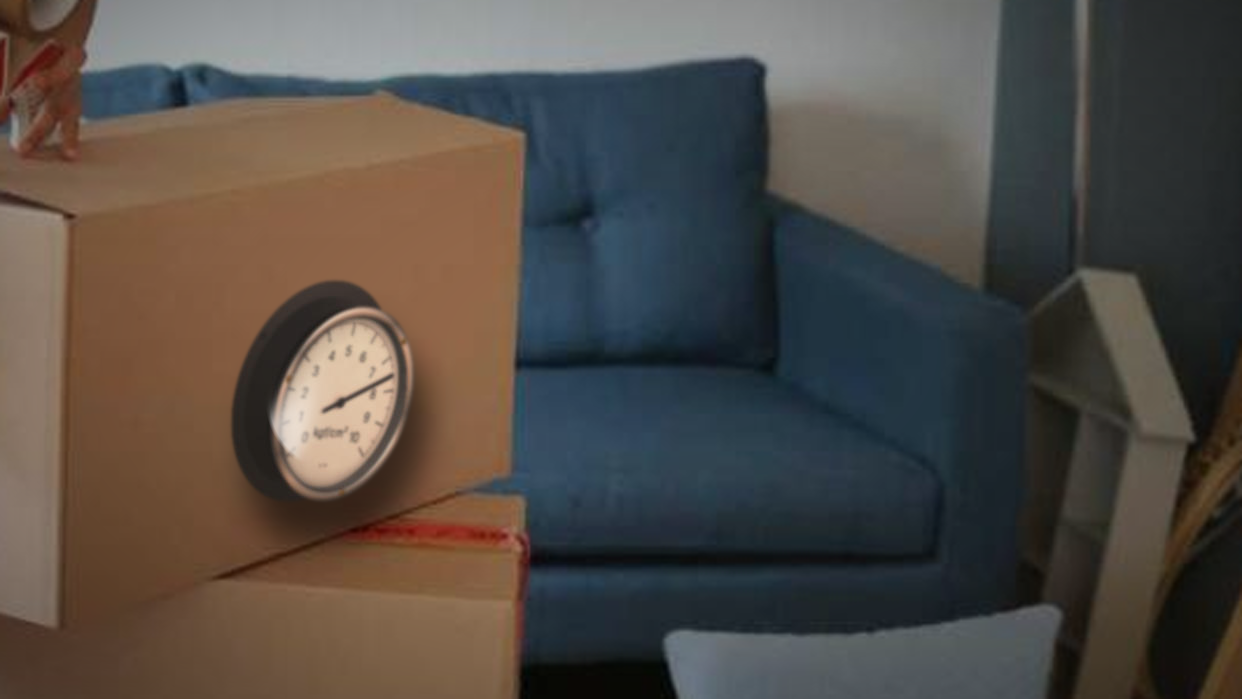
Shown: 7.5 kg/cm²
